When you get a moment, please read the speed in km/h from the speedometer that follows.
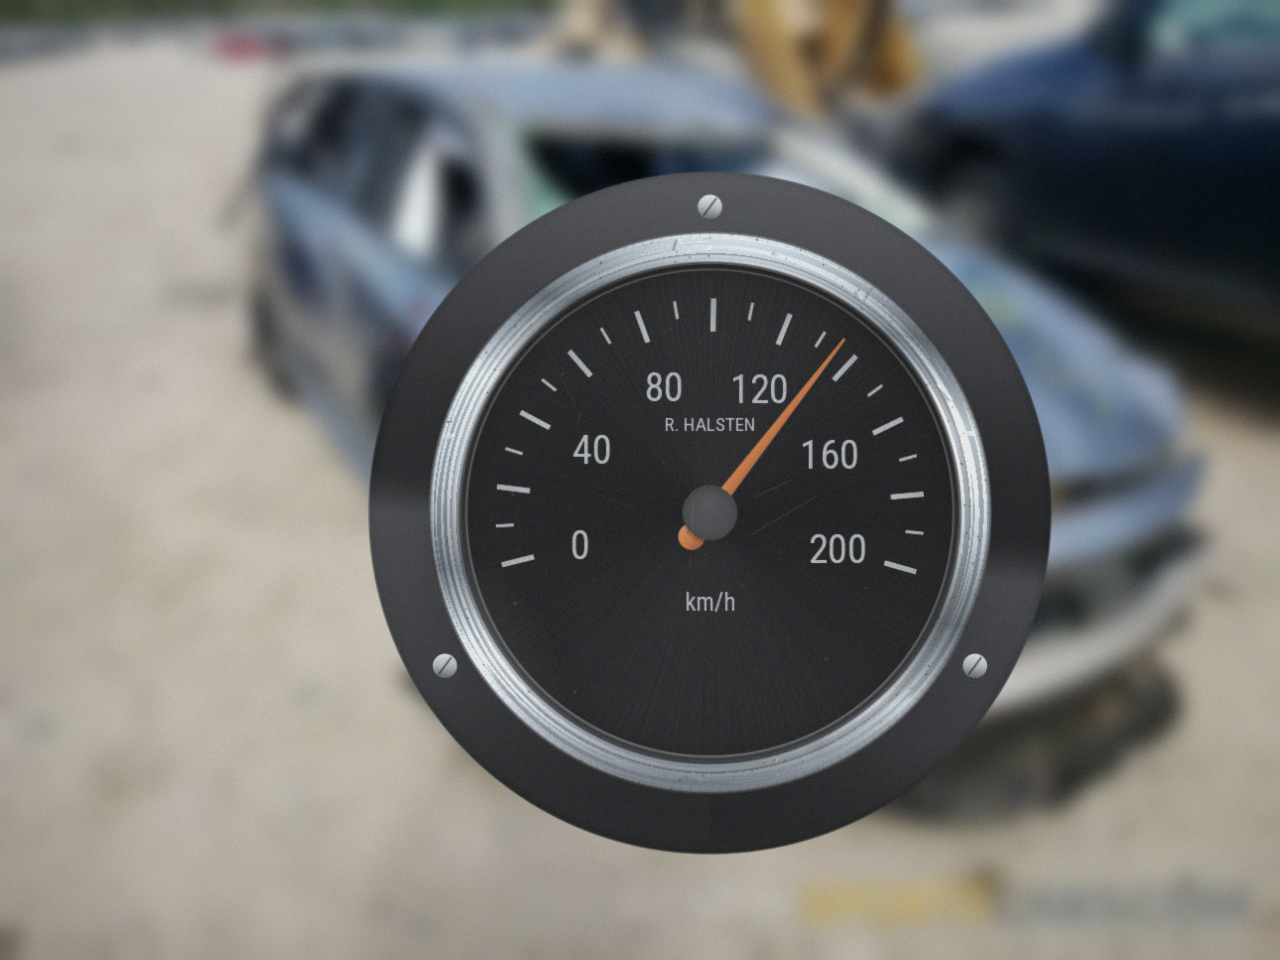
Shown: 135 km/h
